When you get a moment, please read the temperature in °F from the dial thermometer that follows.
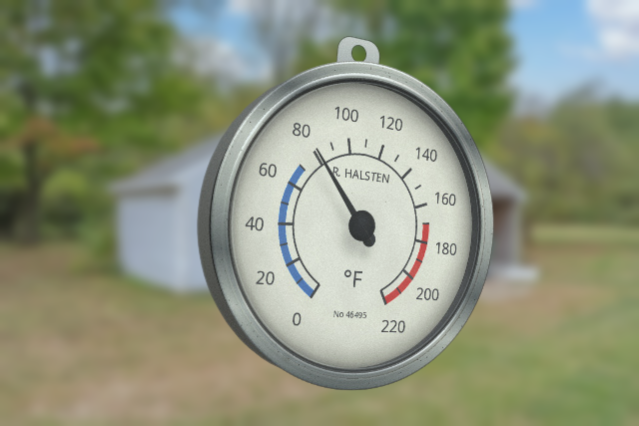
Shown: 80 °F
